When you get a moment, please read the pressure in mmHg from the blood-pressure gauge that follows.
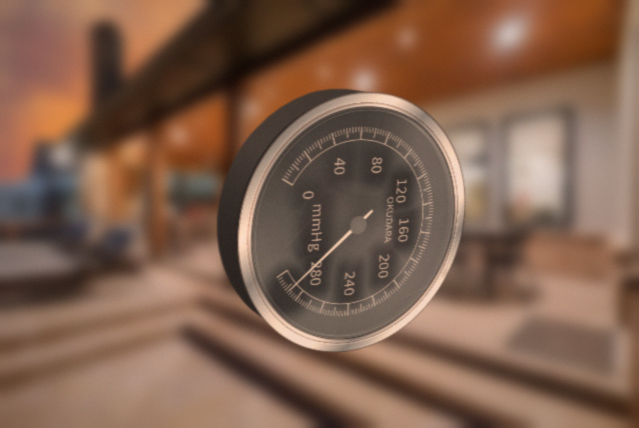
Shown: 290 mmHg
